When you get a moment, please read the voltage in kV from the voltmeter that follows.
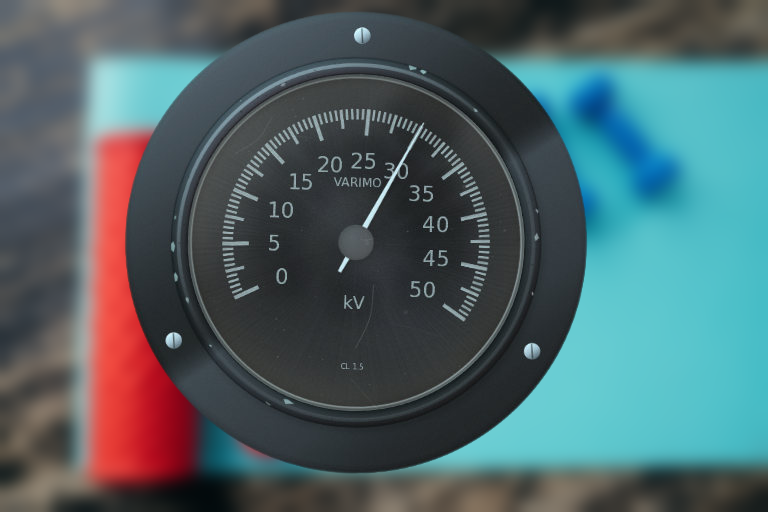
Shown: 30 kV
